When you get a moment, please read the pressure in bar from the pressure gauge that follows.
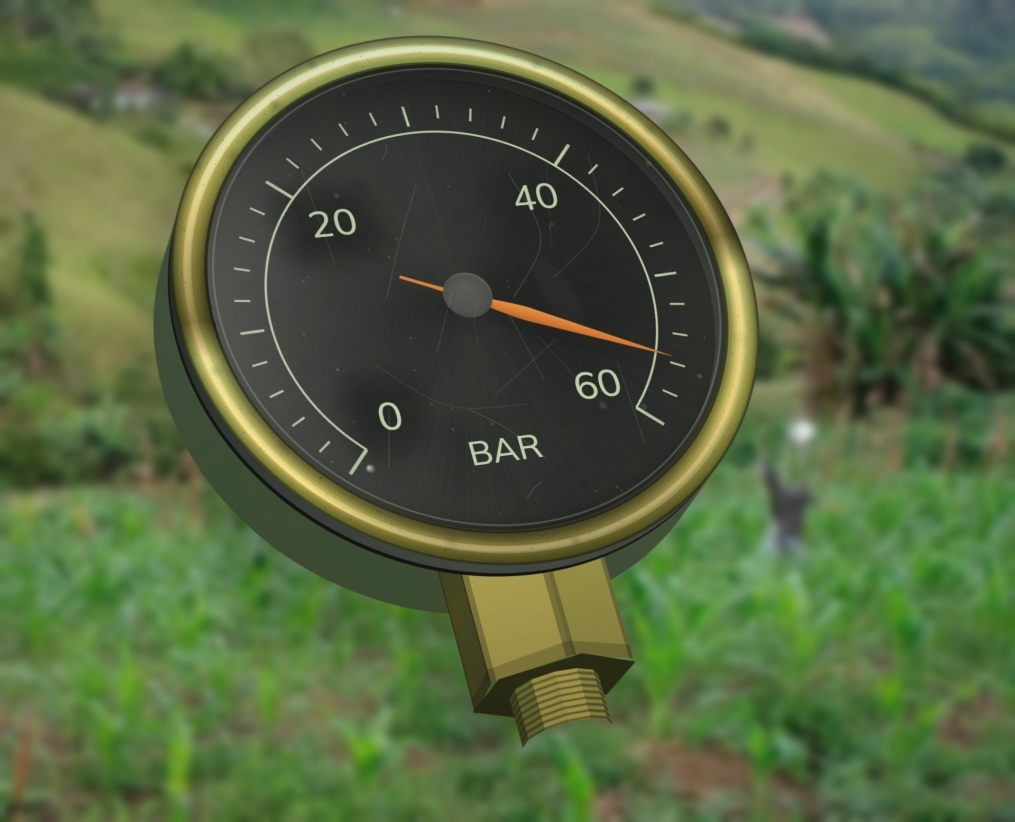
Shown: 56 bar
